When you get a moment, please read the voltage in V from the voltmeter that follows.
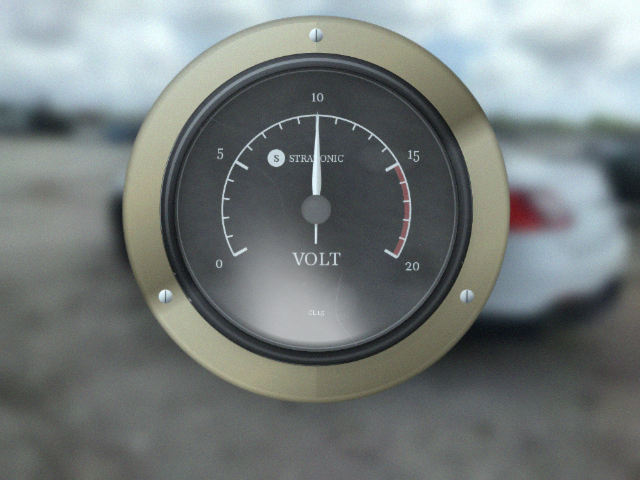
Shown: 10 V
